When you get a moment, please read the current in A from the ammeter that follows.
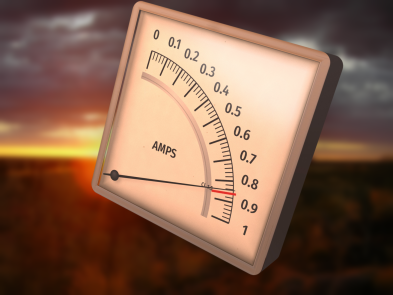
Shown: 0.84 A
